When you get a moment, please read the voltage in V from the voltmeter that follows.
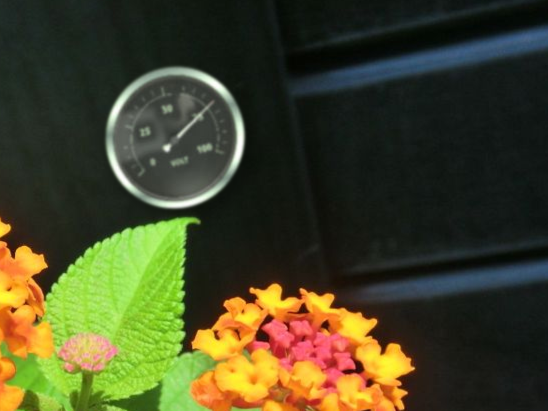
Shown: 75 V
